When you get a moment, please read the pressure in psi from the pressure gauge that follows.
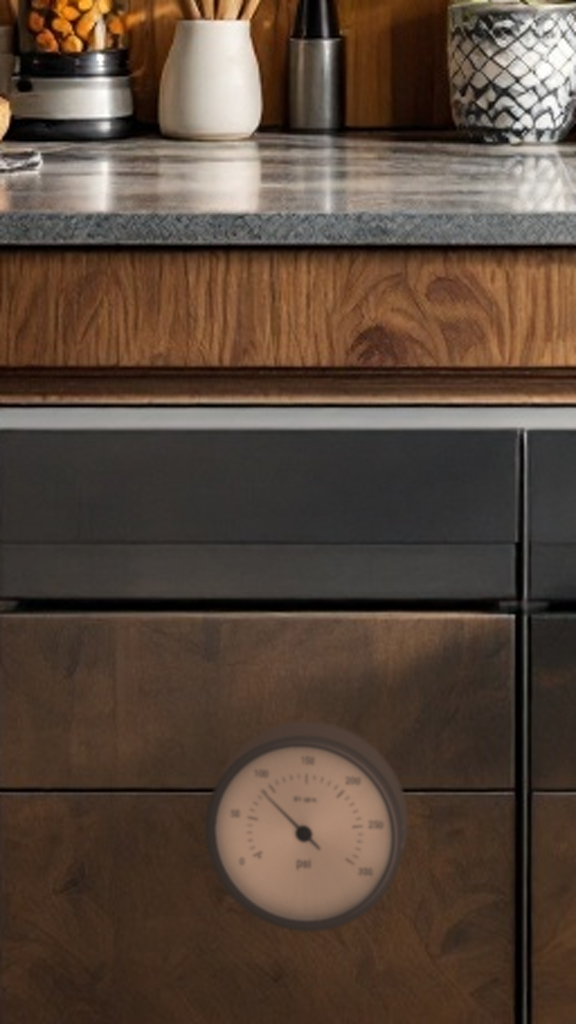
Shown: 90 psi
